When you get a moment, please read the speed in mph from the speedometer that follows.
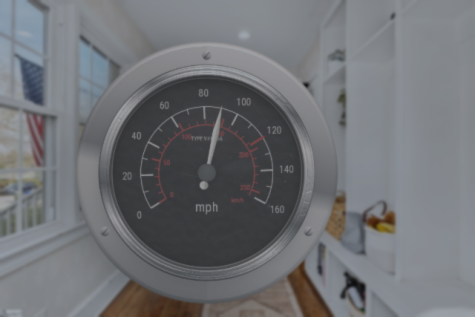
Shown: 90 mph
